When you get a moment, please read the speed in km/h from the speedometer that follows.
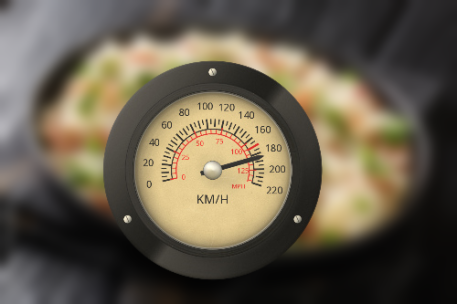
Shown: 185 km/h
